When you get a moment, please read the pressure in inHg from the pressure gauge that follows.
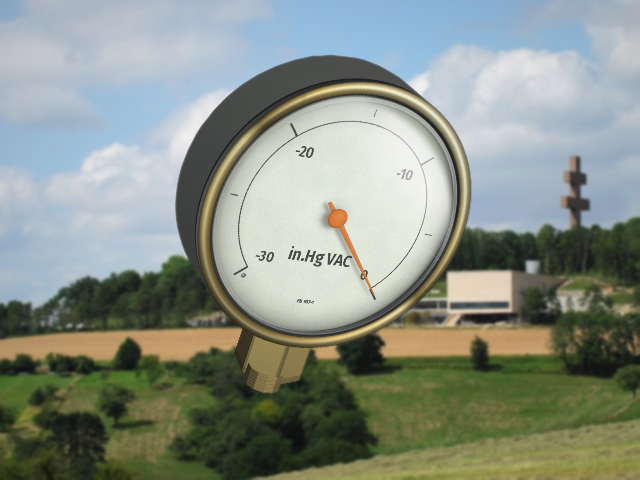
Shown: 0 inHg
